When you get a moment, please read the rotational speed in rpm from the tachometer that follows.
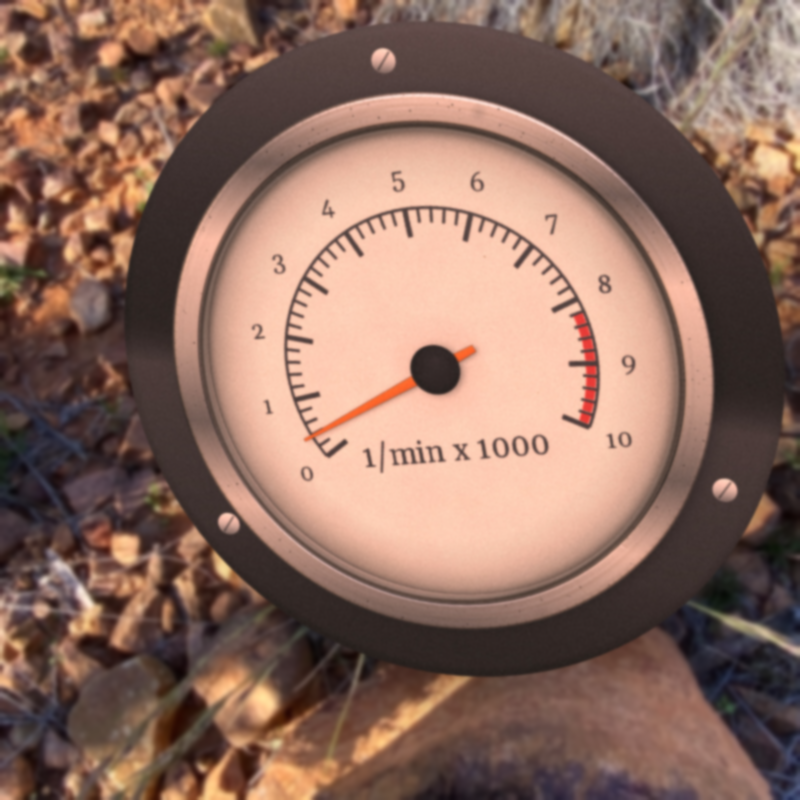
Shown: 400 rpm
